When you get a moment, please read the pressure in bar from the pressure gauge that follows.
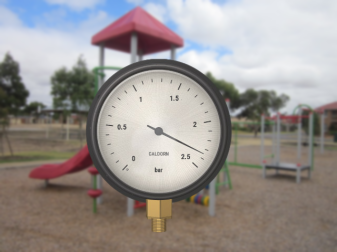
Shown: 2.35 bar
